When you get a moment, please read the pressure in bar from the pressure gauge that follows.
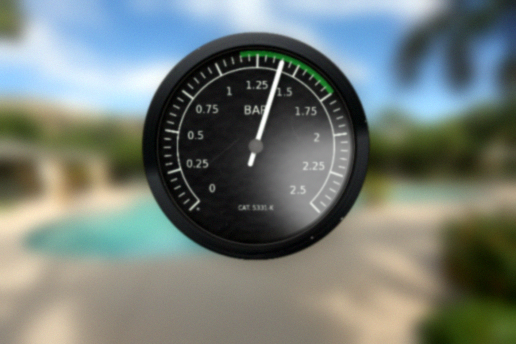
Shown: 1.4 bar
